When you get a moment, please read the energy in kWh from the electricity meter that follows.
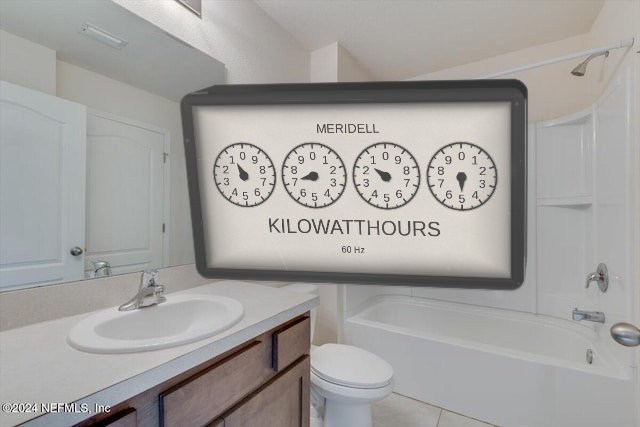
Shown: 715 kWh
